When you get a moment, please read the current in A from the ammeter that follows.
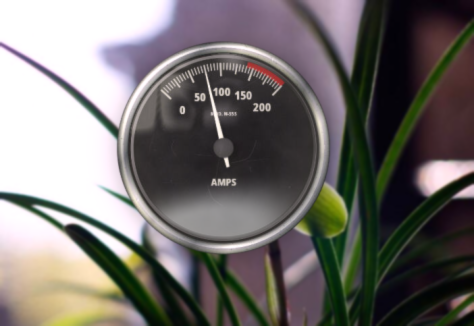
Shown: 75 A
